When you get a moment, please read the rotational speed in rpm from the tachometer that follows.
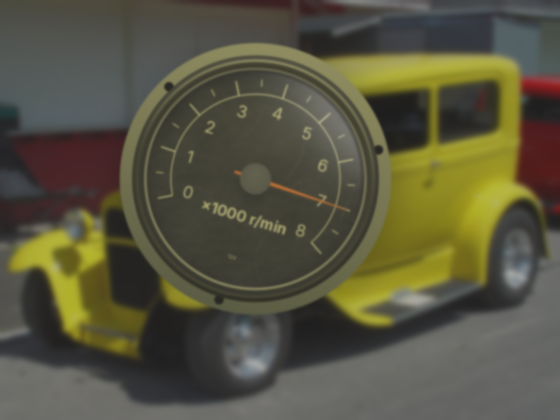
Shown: 7000 rpm
